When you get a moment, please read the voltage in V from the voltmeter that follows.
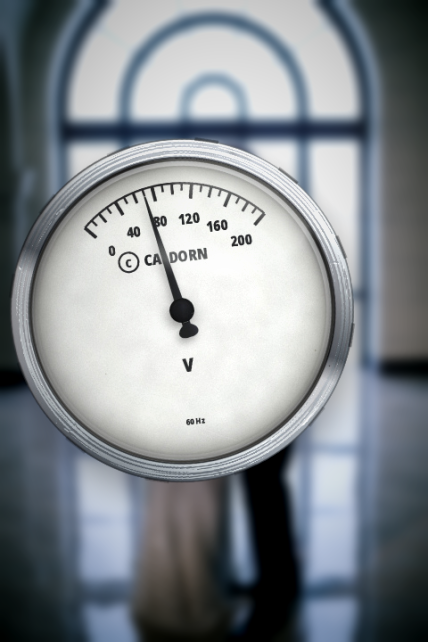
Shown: 70 V
